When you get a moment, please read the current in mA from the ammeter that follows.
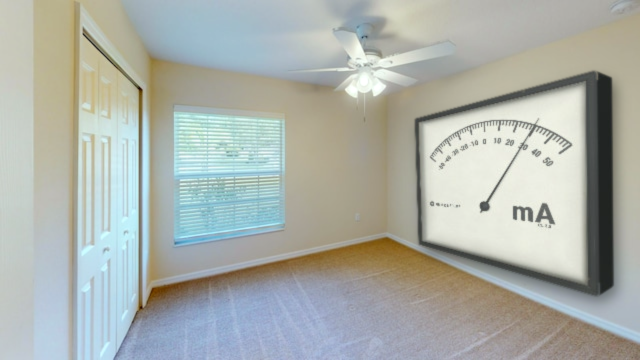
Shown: 30 mA
